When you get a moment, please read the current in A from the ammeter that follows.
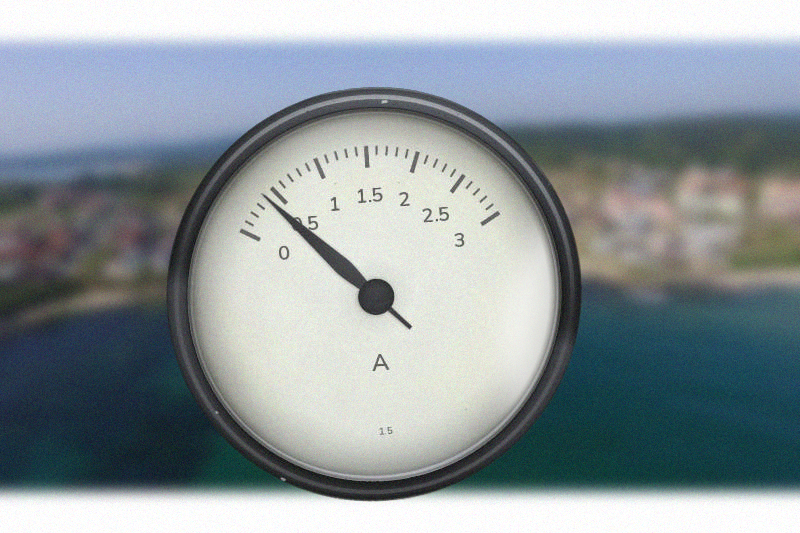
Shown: 0.4 A
